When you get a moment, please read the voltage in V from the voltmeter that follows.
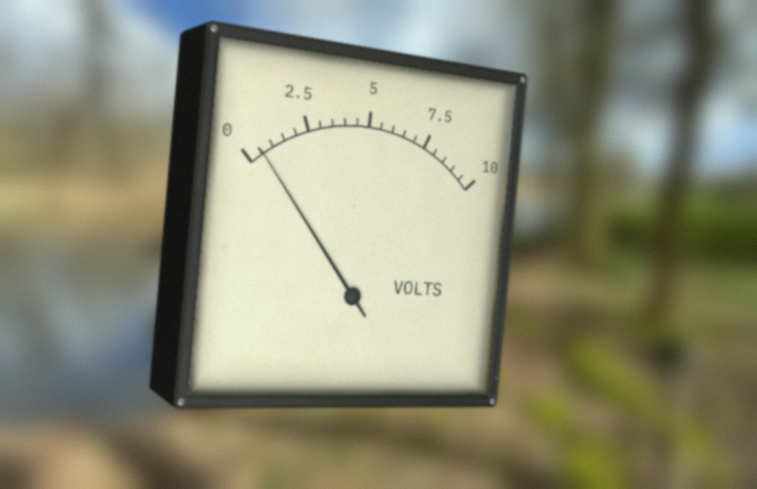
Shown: 0.5 V
